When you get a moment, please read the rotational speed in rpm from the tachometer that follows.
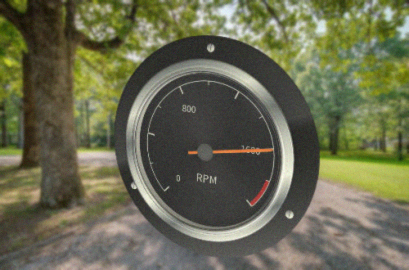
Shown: 1600 rpm
